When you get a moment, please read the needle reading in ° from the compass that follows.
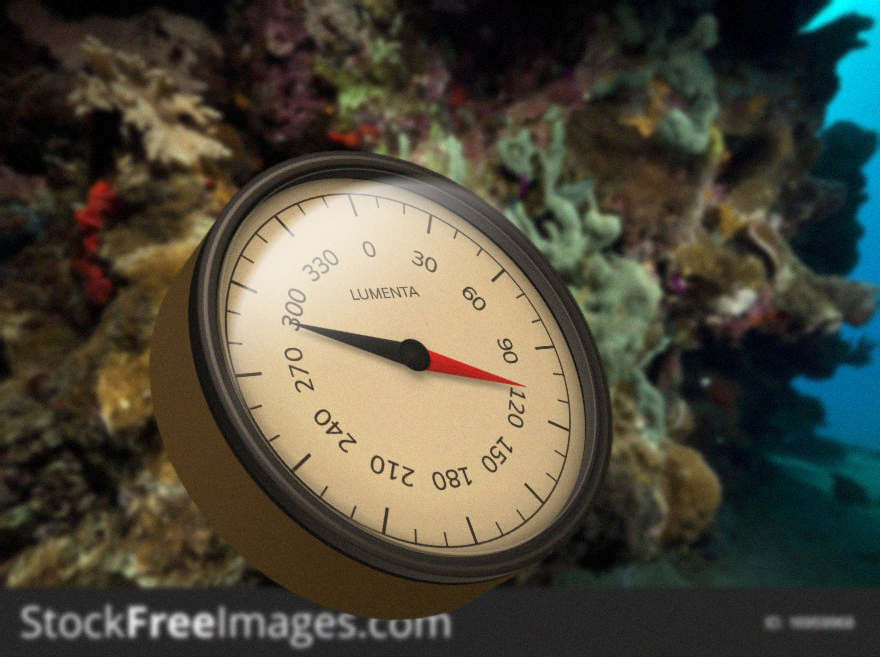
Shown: 110 °
